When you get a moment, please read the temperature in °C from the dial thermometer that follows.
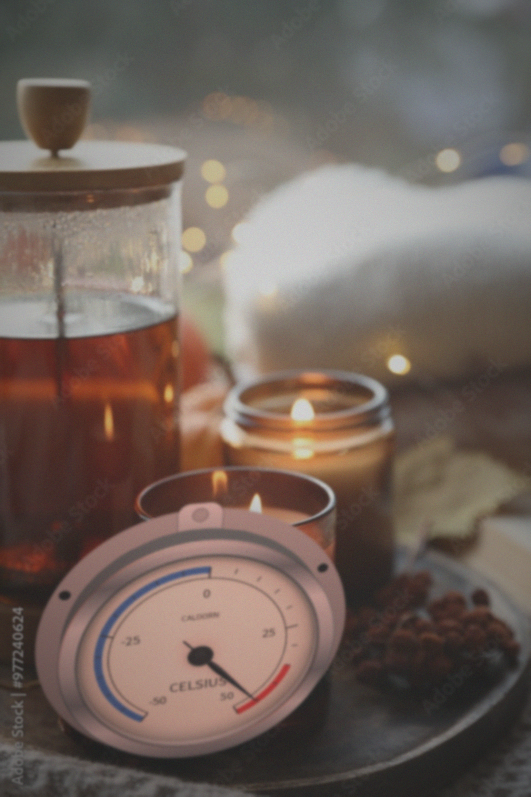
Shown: 45 °C
